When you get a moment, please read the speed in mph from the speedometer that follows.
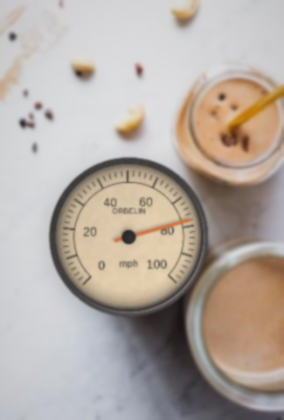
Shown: 78 mph
